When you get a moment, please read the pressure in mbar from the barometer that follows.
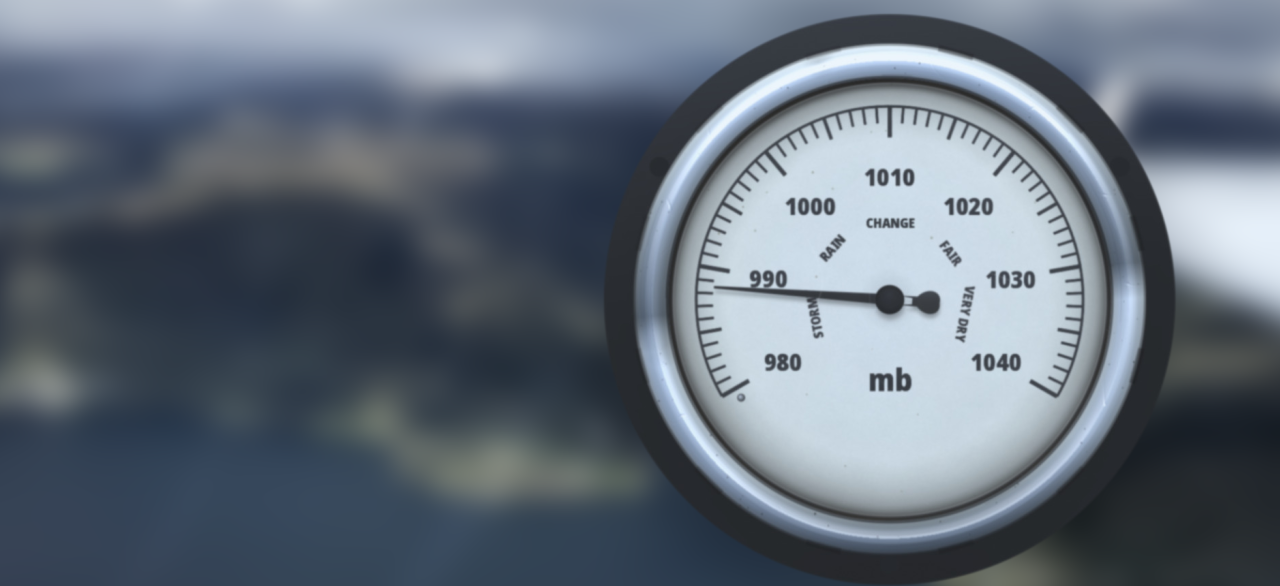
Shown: 988.5 mbar
